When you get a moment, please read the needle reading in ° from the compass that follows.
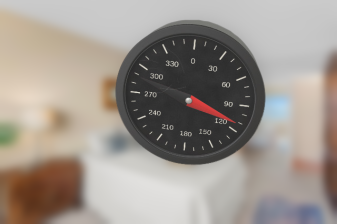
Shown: 110 °
